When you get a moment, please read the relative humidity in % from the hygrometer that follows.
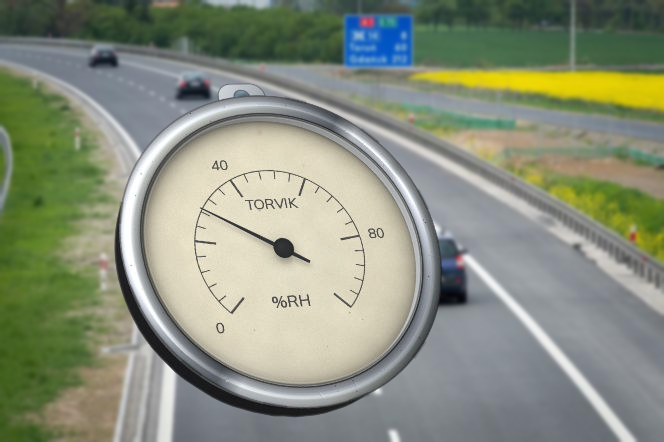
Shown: 28 %
